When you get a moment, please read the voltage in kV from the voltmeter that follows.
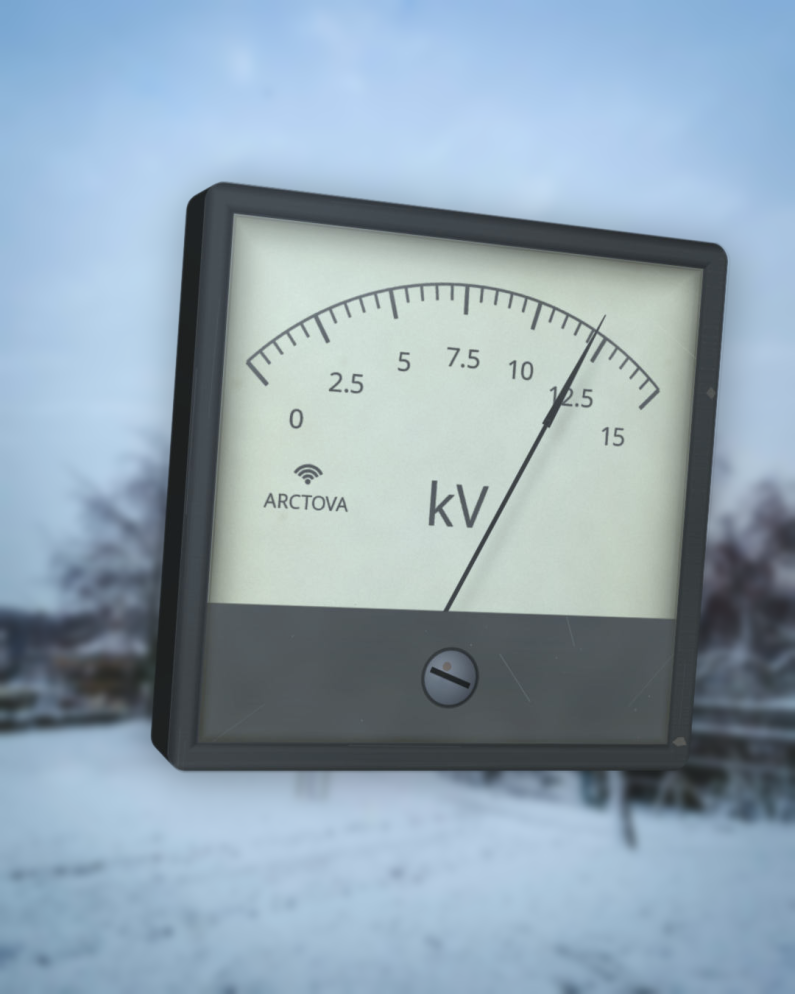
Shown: 12 kV
